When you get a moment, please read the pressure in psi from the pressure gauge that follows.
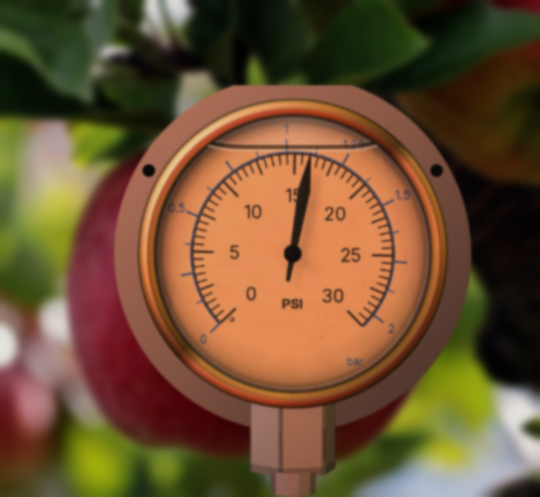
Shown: 16 psi
